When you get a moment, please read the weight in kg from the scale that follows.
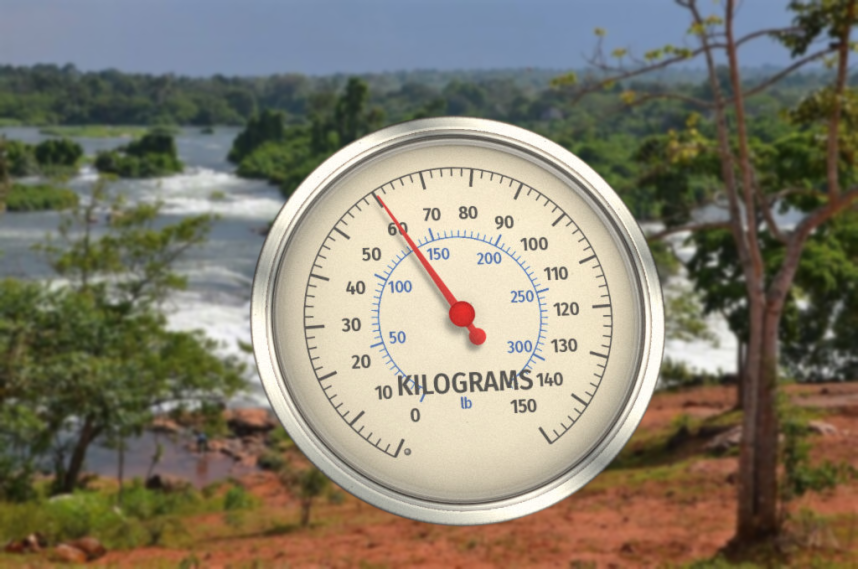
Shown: 60 kg
